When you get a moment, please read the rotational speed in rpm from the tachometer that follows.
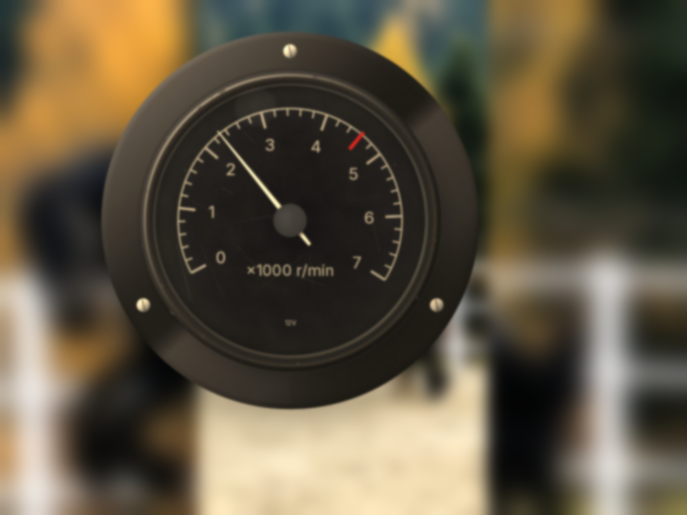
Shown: 2300 rpm
